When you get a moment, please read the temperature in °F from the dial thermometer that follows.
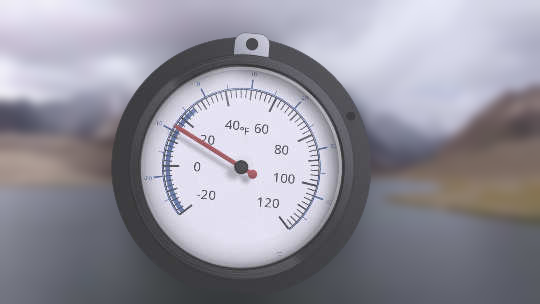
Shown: 16 °F
